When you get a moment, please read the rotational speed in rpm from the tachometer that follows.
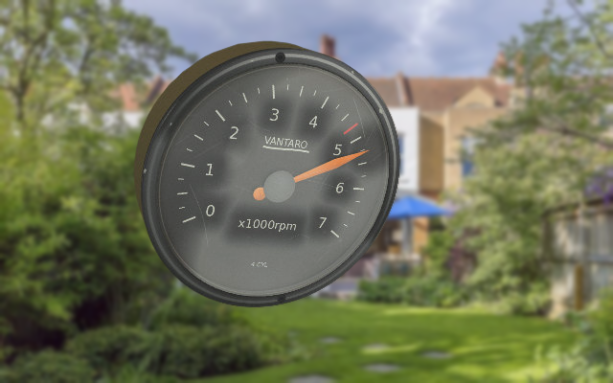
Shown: 5250 rpm
